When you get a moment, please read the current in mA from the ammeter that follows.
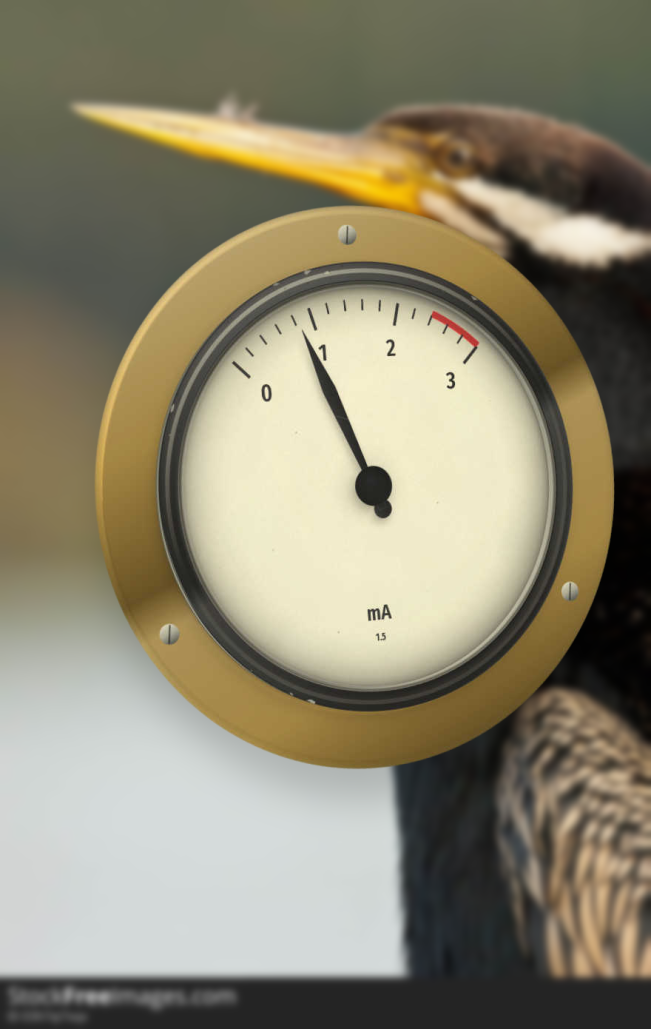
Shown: 0.8 mA
